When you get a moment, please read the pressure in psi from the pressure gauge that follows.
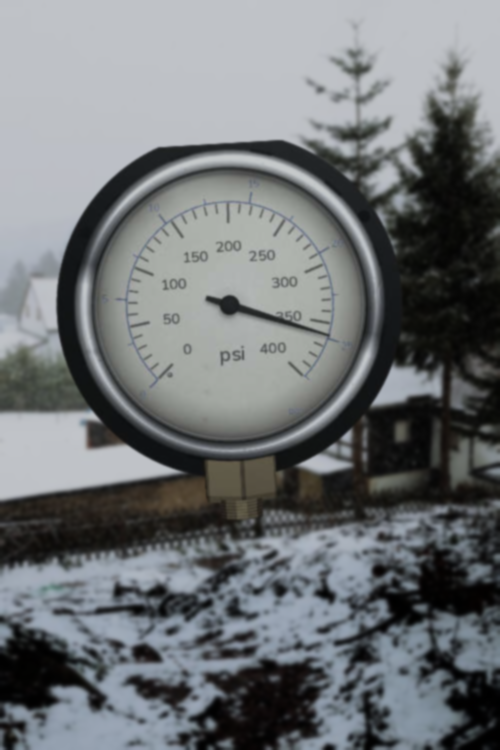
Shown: 360 psi
